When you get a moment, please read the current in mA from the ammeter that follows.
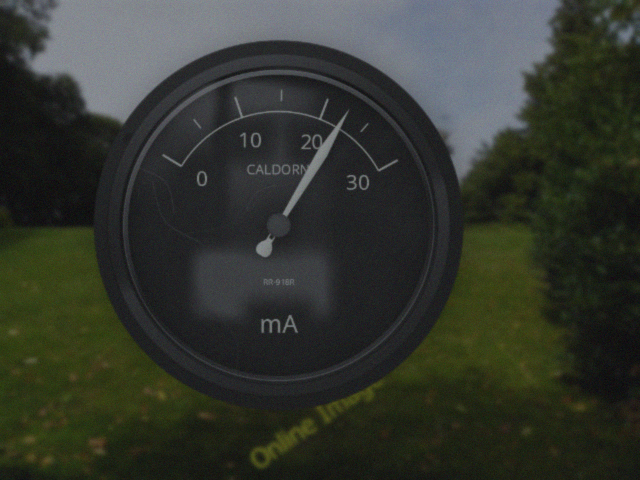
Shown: 22.5 mA
